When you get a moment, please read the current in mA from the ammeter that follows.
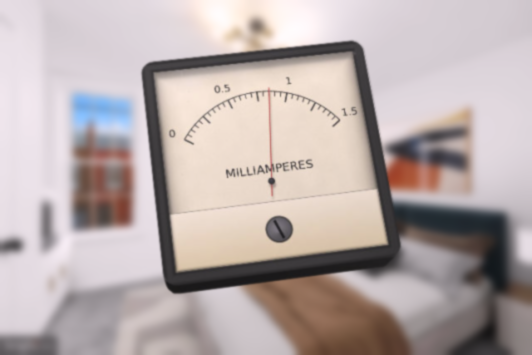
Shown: 0.85 mA
